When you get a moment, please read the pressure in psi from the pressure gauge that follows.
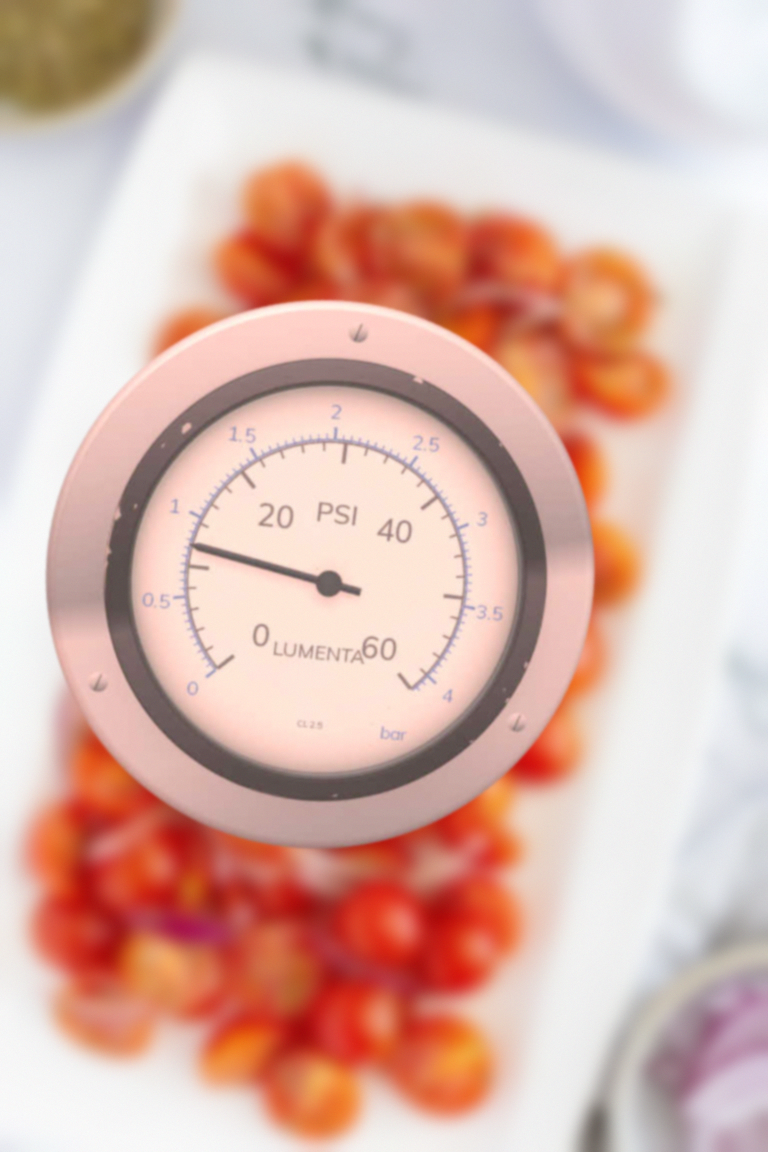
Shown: 12 psi
